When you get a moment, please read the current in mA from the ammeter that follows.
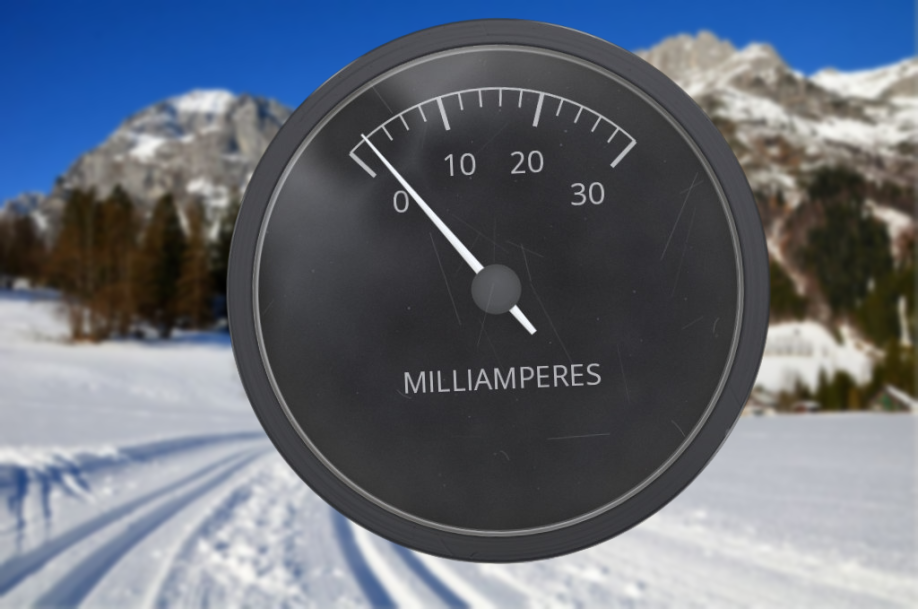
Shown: 2 mA
